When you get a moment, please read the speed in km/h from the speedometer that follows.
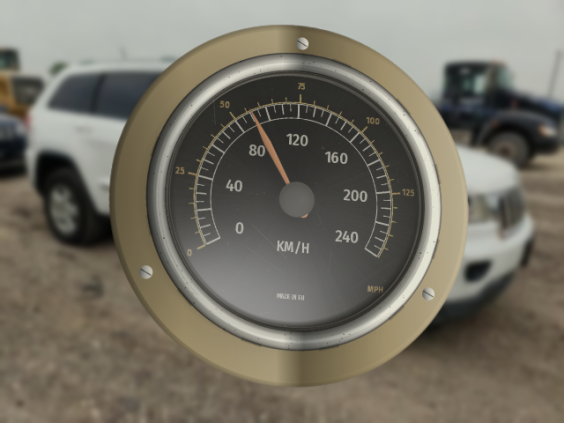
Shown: 90 km/h
